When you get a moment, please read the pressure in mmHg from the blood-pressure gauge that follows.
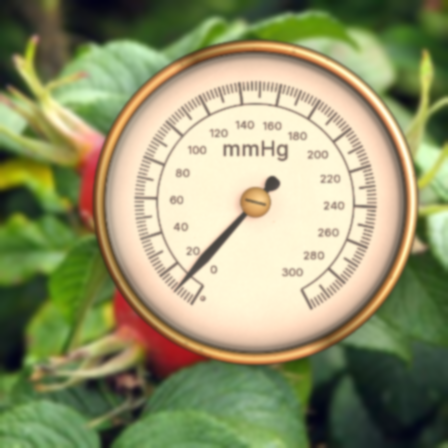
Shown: 10 mmHg
